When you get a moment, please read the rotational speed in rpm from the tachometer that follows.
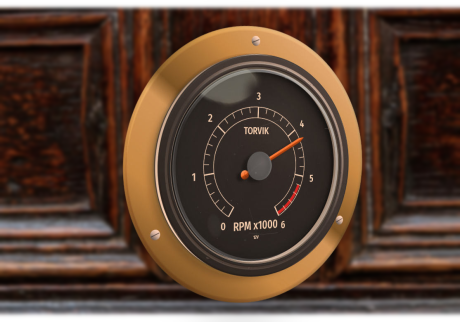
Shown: 4200 rpm
